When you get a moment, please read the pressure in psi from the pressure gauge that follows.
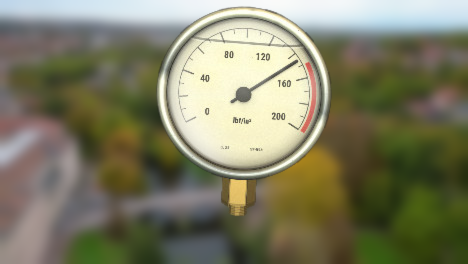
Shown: 145 psi
